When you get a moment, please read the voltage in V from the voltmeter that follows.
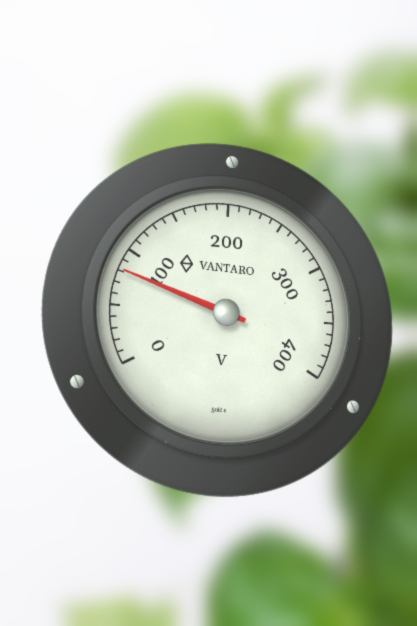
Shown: 80 V
